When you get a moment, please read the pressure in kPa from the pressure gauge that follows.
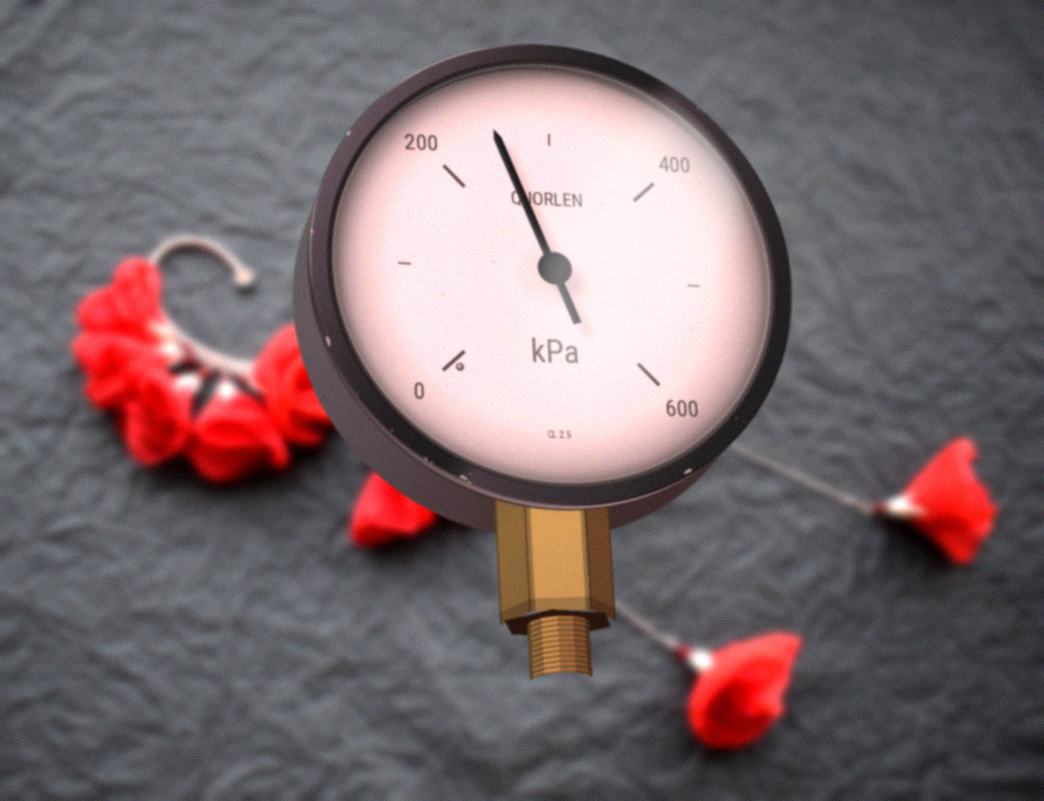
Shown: 250 kPa
